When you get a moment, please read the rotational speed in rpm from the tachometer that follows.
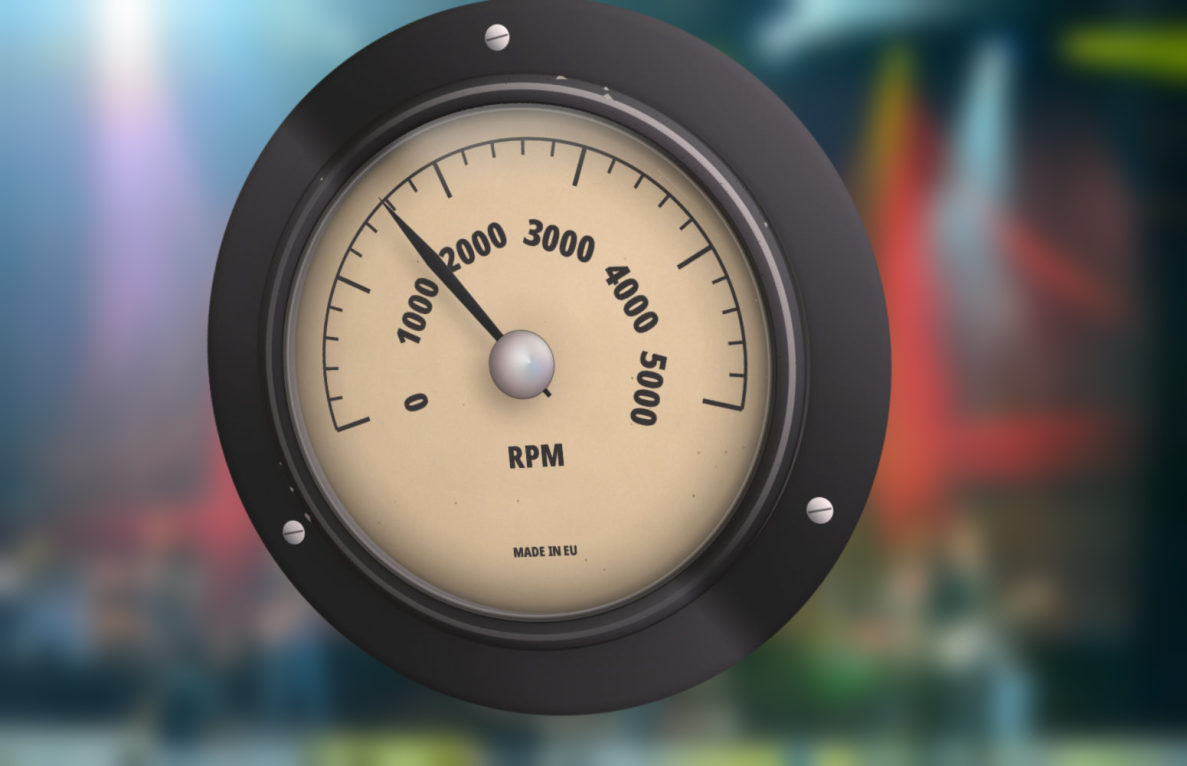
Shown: 1600 rpm
